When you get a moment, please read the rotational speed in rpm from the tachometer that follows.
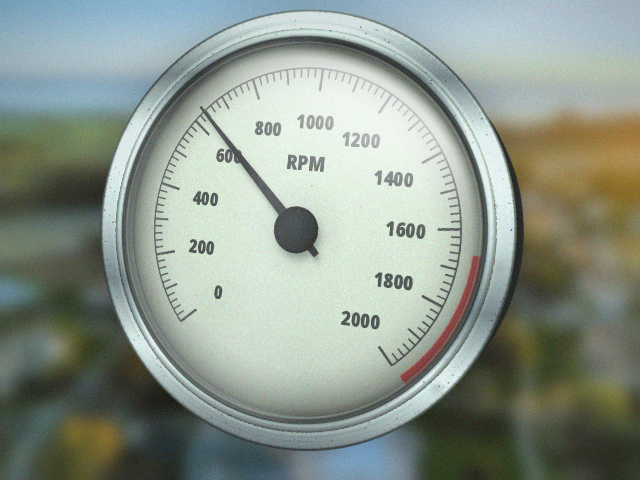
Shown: 640 rpm
